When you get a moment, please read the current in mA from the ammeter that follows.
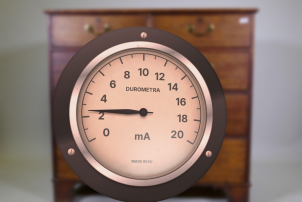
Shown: 2.5 mA
